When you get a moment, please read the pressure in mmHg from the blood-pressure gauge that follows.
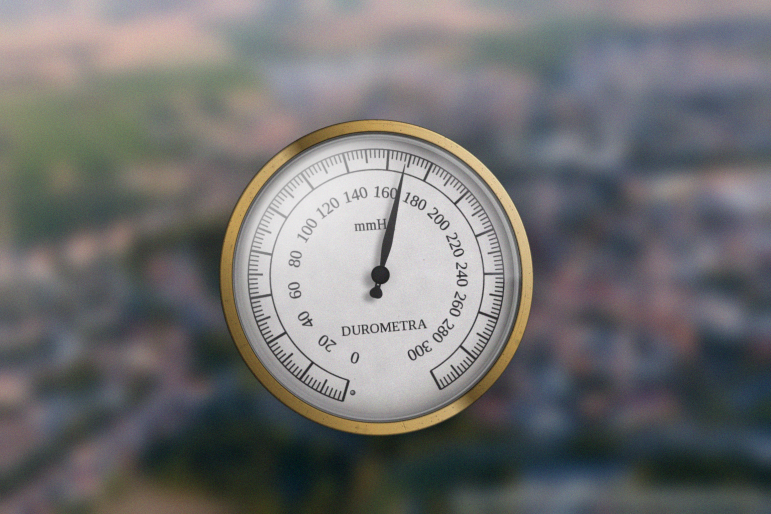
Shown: 168 mmHg
